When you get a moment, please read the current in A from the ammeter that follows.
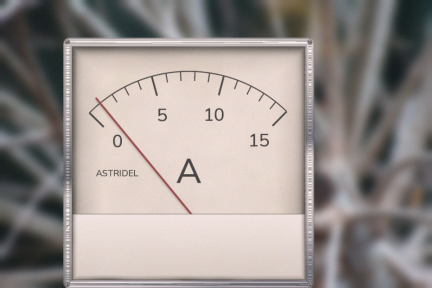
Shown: 1 A
